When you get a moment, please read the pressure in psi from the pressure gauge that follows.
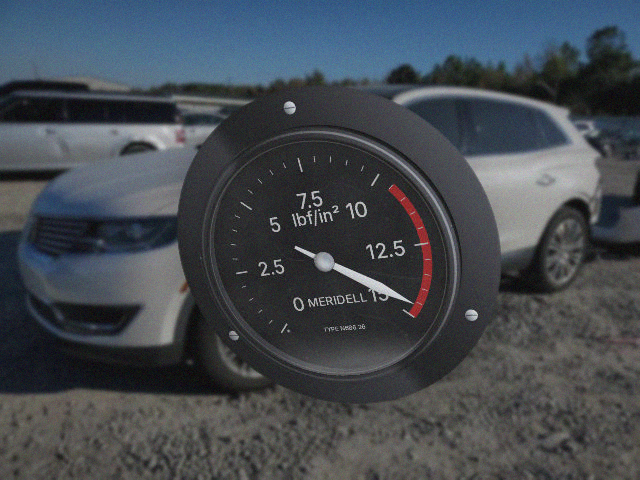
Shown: 14.5 psi
